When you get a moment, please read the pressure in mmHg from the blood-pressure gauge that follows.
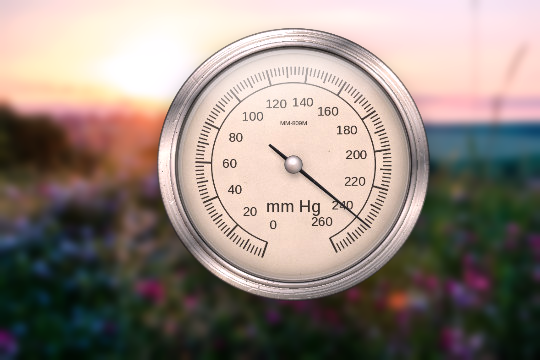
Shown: 240 mmHg
